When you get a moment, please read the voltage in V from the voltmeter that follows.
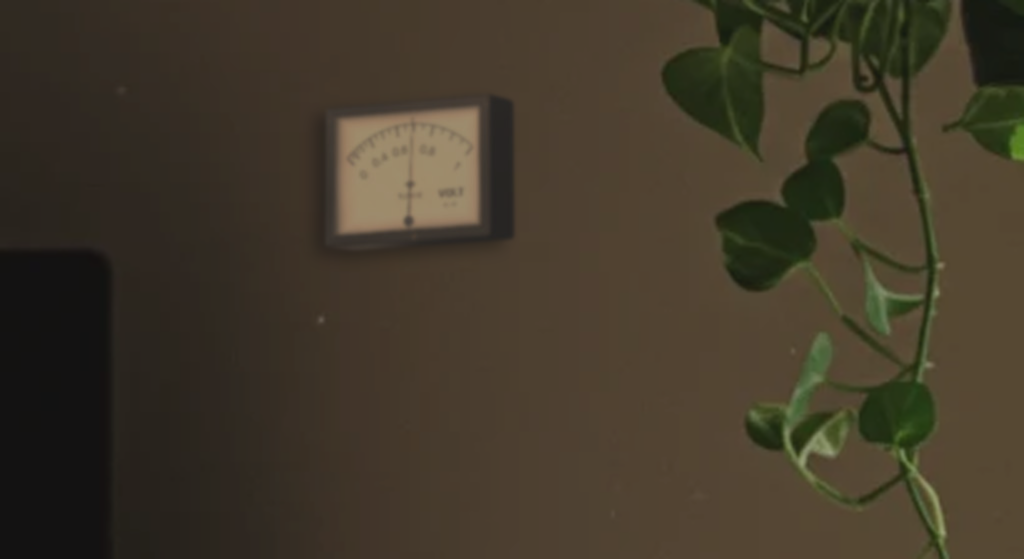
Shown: 0.7 V
